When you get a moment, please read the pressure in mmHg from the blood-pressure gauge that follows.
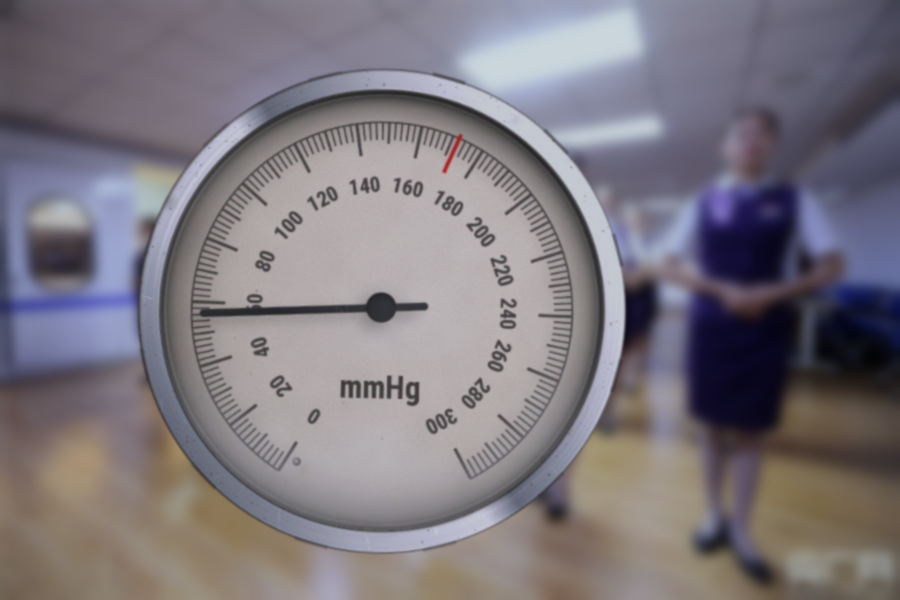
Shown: 56 mmHg
